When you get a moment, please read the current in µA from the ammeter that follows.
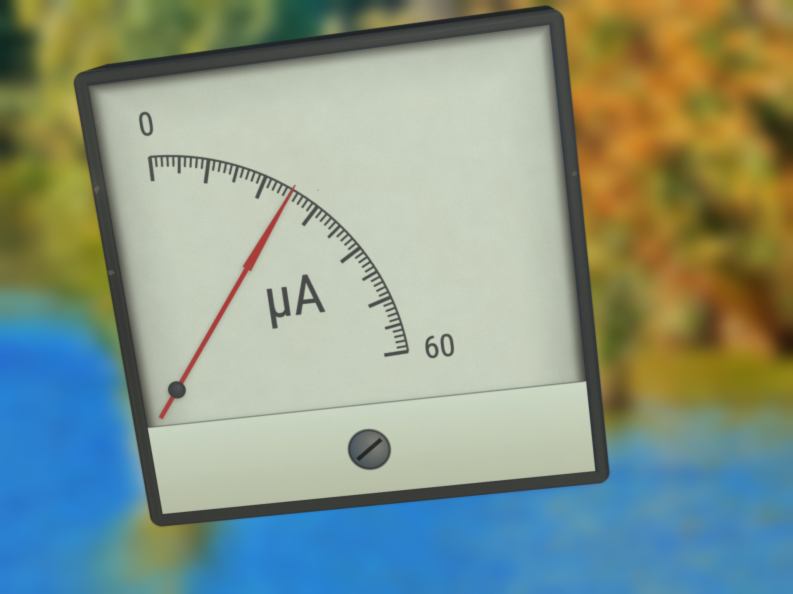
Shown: 25 µA
